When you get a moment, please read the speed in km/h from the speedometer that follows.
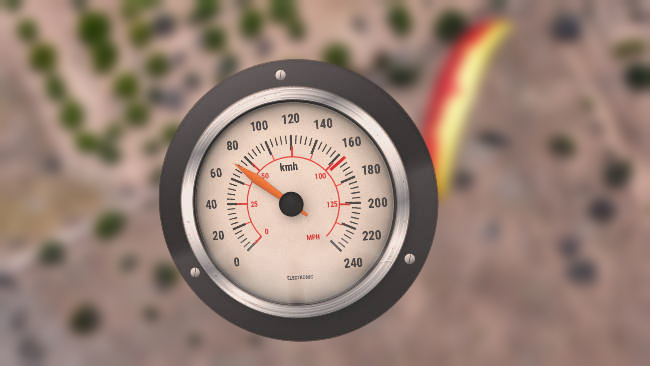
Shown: 72 km/h
